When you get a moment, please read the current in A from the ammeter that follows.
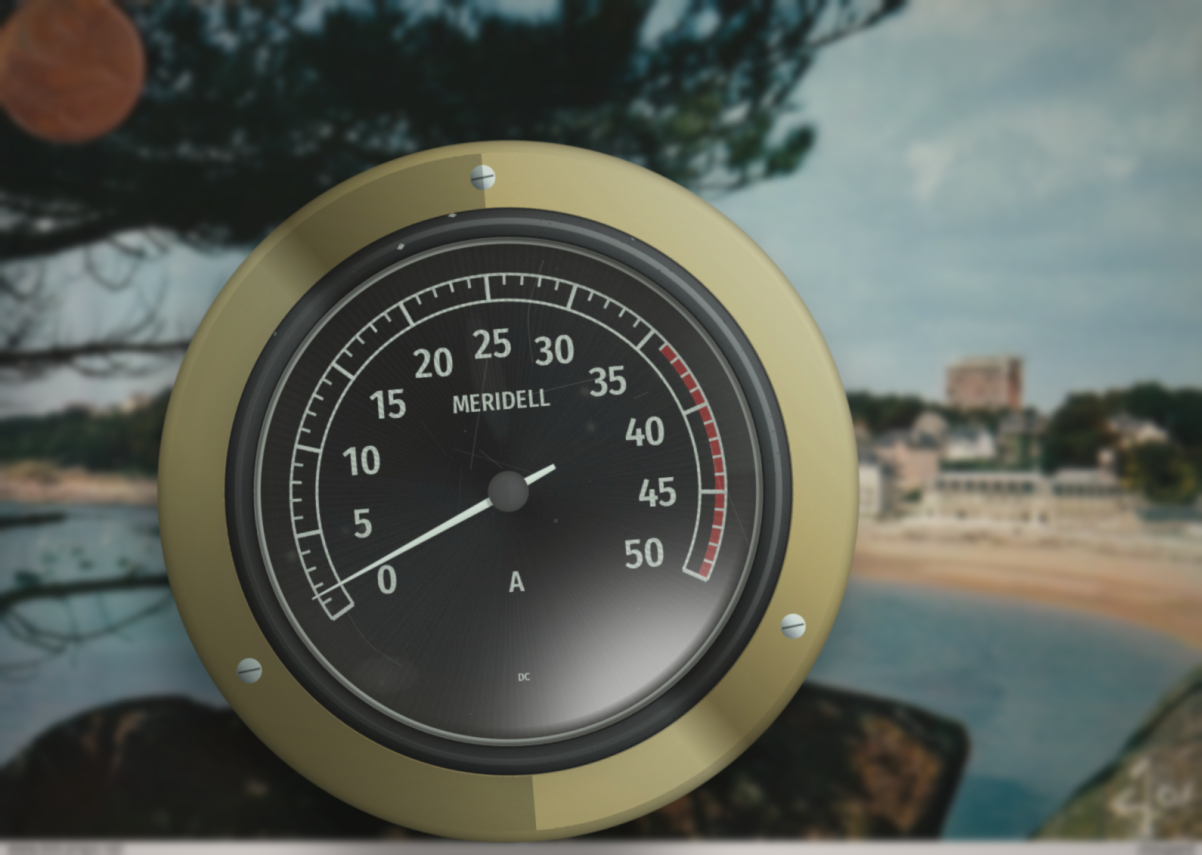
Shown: 1.5 A
